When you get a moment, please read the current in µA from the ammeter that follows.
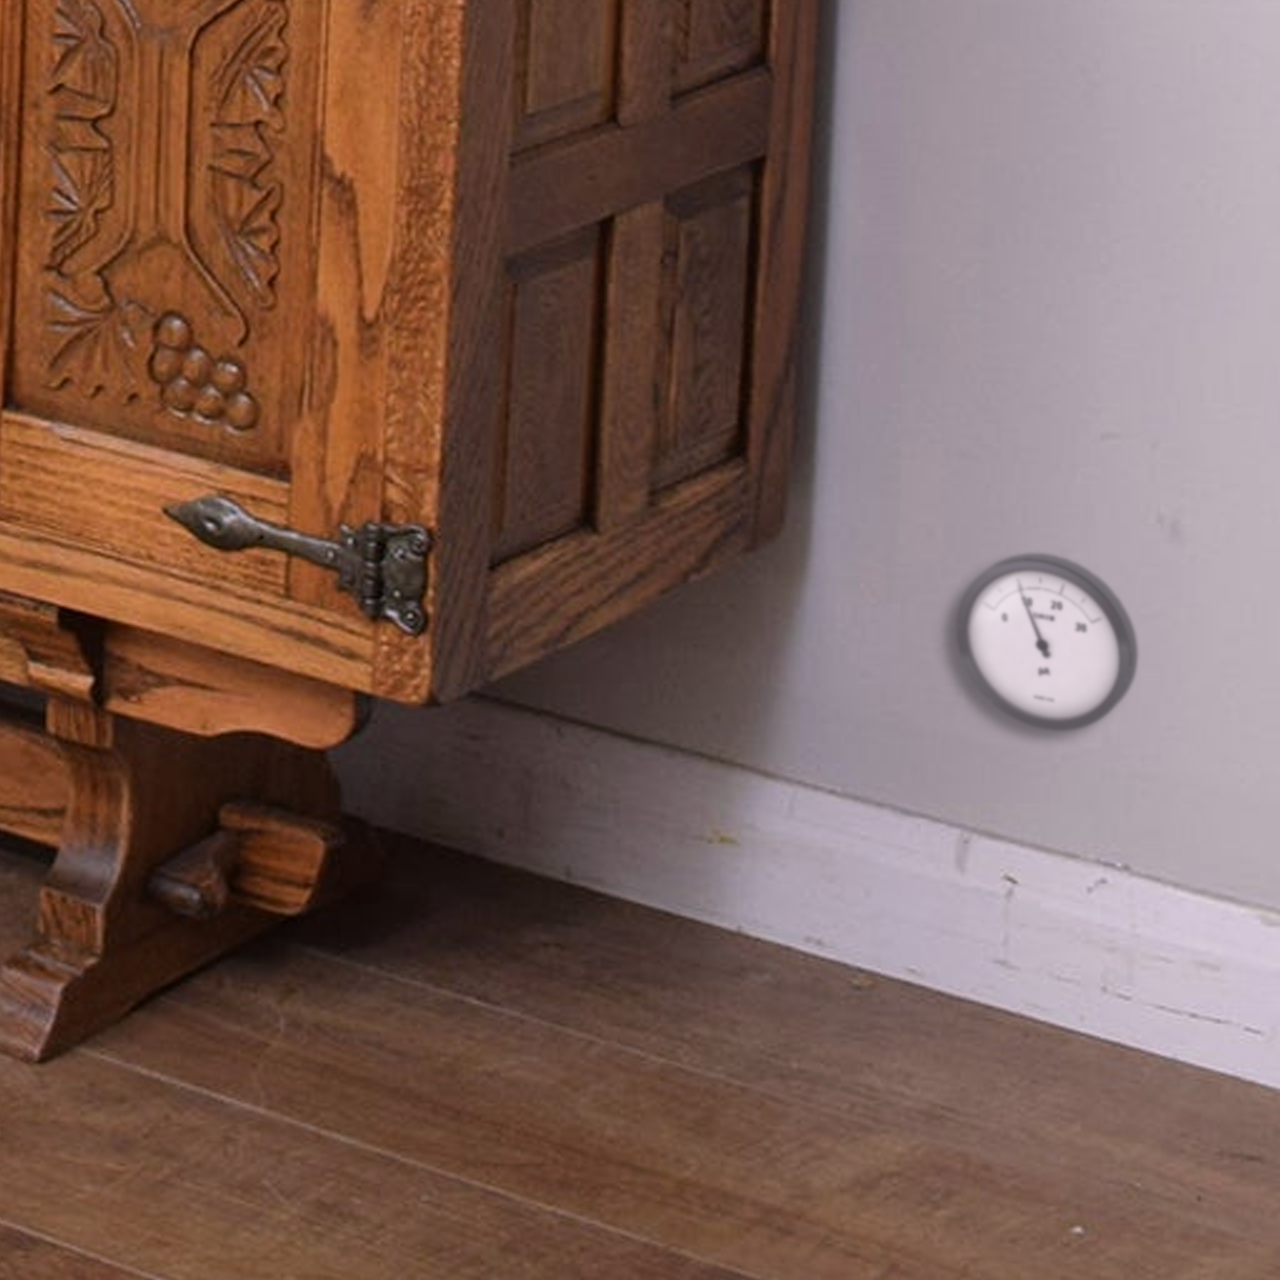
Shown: 10 µA
